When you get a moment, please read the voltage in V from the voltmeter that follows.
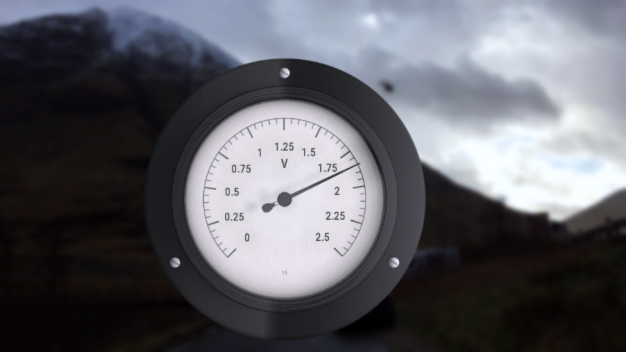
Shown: 1.85 V
